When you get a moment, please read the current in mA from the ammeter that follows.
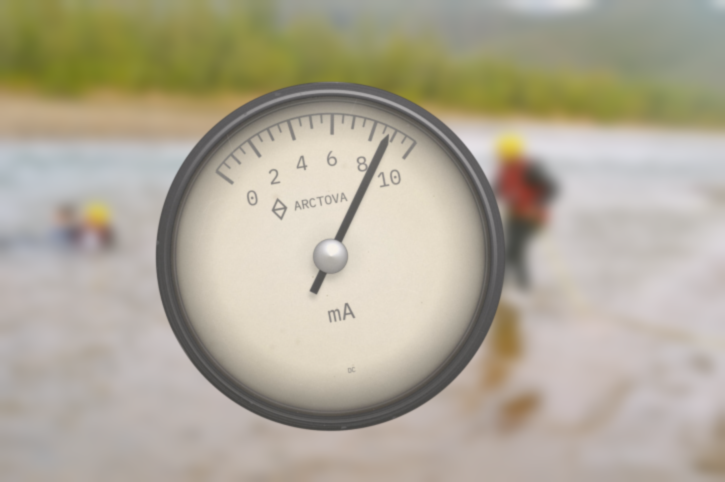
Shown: 8.75 mA
